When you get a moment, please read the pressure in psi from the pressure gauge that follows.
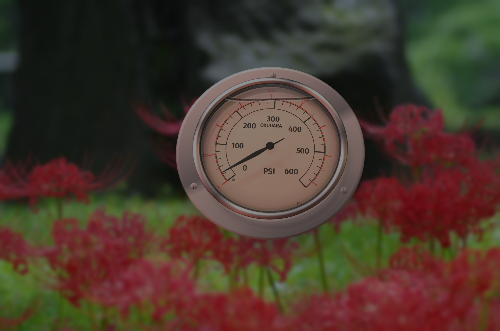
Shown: 20 psi
